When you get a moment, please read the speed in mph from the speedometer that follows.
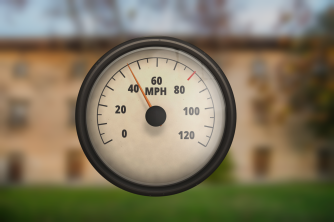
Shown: 45 mph
